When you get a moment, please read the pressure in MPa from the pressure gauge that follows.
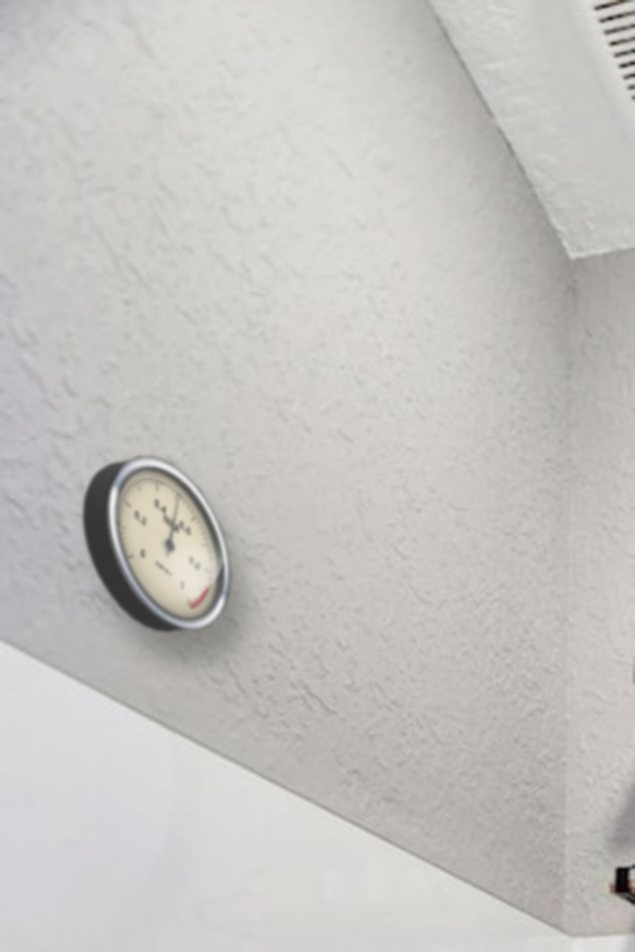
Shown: 0.5 MPa
